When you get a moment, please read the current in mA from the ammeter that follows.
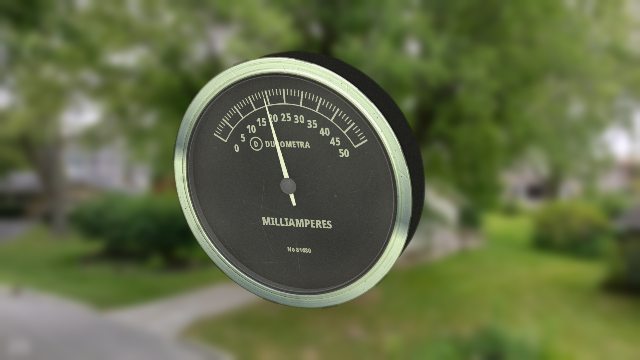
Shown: 20 mA
